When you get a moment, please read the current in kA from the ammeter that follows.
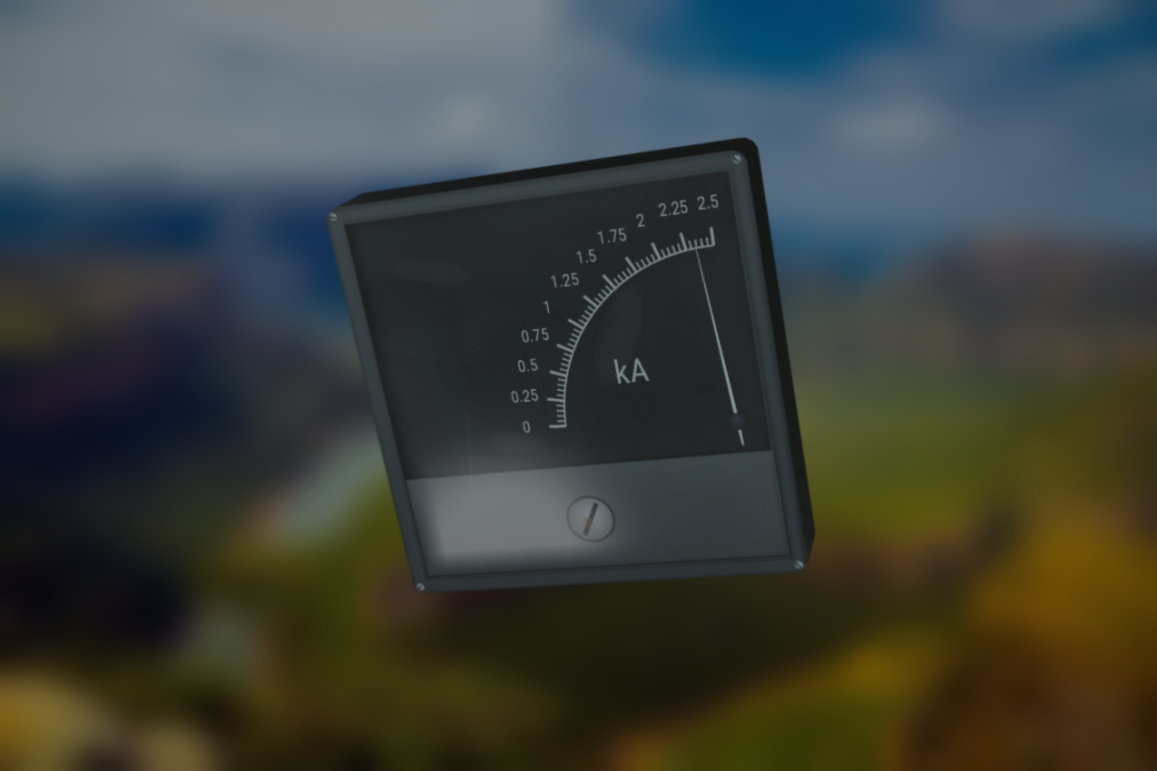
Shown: 2.35 kA
